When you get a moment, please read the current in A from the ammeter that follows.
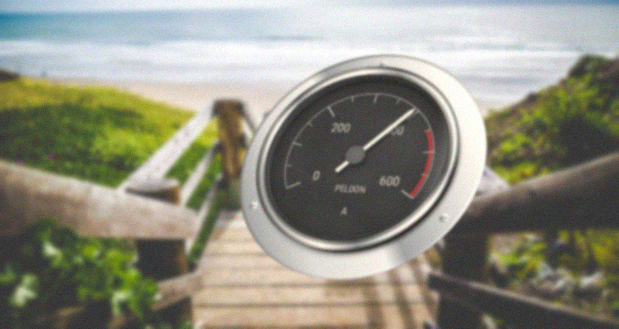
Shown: 400 A
